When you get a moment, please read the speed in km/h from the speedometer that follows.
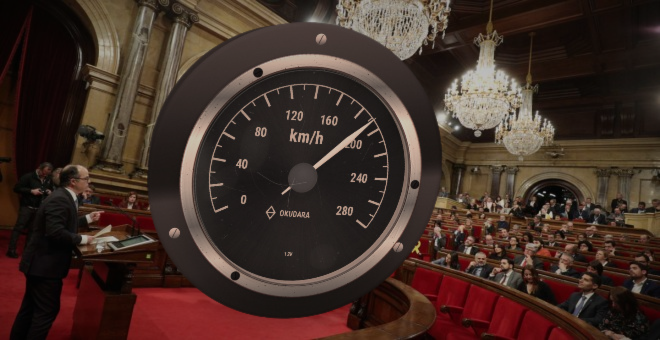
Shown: 190 km/h
